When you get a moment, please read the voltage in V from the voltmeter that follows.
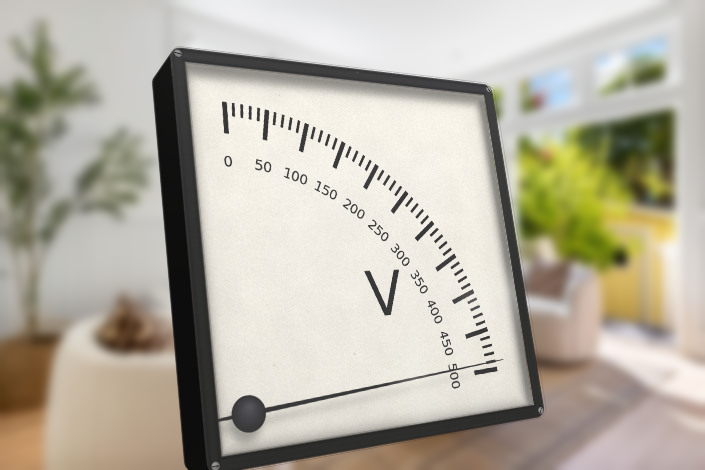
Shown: 490 V
